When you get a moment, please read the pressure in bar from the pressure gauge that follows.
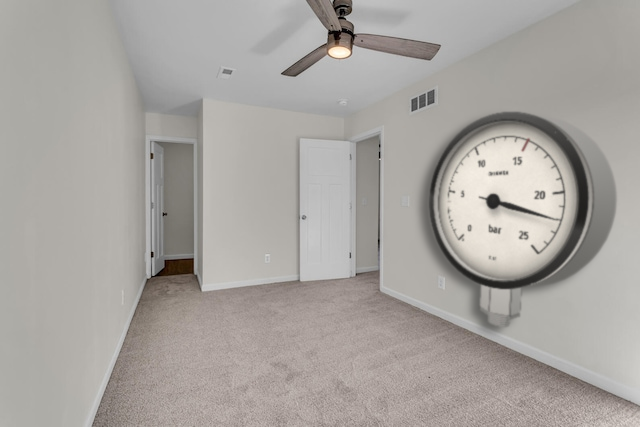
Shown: 22 bar
